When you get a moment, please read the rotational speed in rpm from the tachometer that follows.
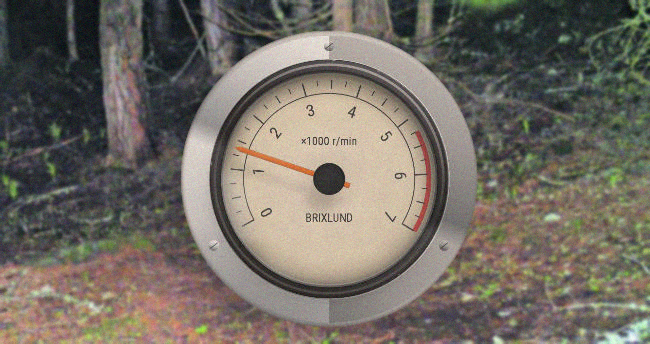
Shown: 1375 rpm
